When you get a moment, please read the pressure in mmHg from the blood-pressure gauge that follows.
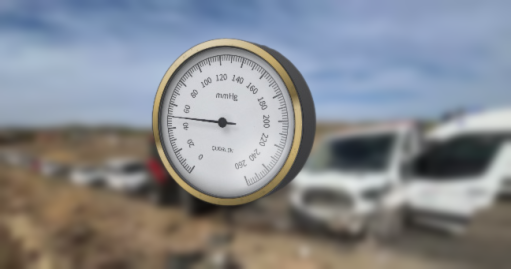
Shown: 50 mmHg
